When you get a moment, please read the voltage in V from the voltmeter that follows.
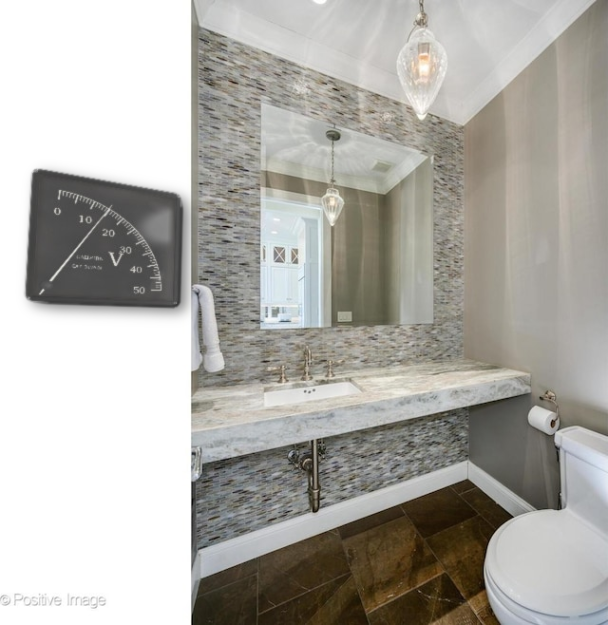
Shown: 15 V
